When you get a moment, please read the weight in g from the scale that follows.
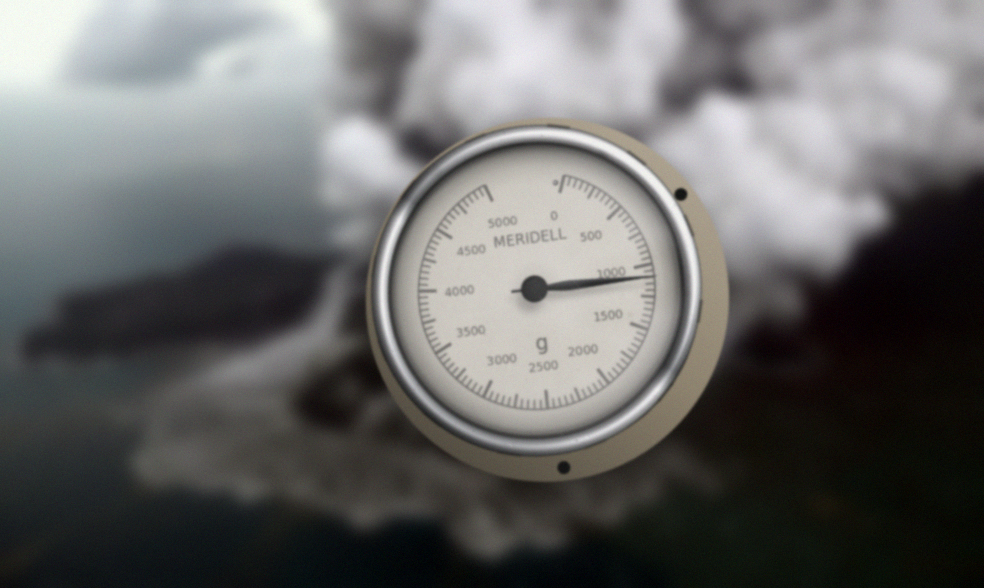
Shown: 1100 g
